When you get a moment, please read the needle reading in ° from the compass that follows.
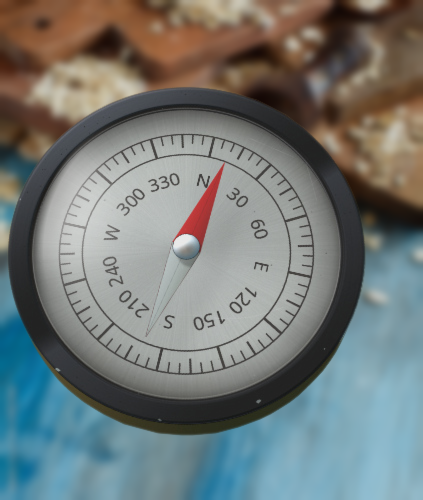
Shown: 10 °
